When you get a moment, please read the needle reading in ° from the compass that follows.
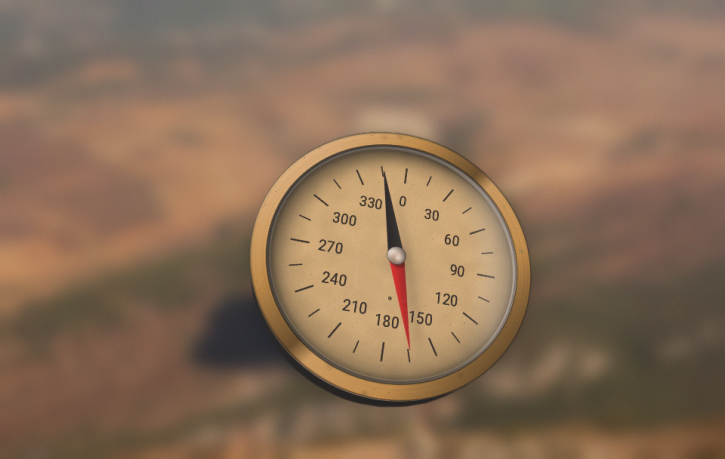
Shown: 165 °
